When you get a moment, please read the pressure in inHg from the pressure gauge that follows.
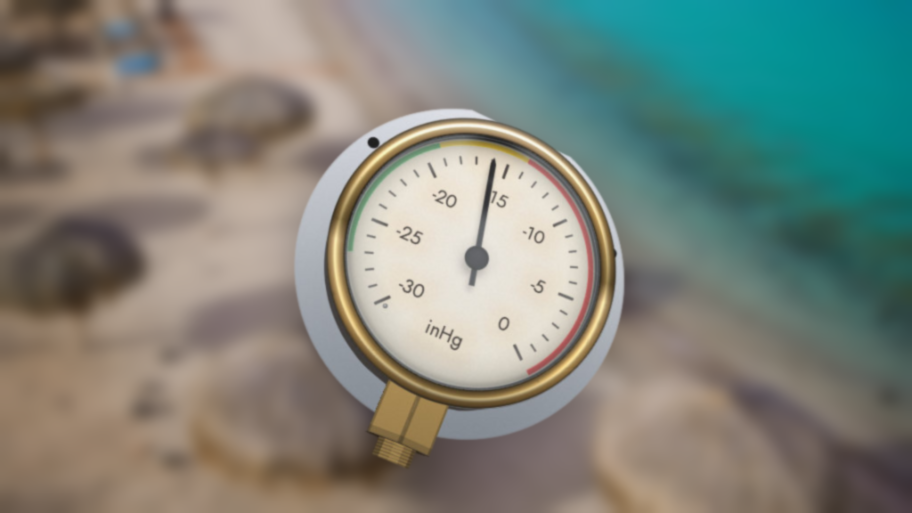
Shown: -16 inHg
